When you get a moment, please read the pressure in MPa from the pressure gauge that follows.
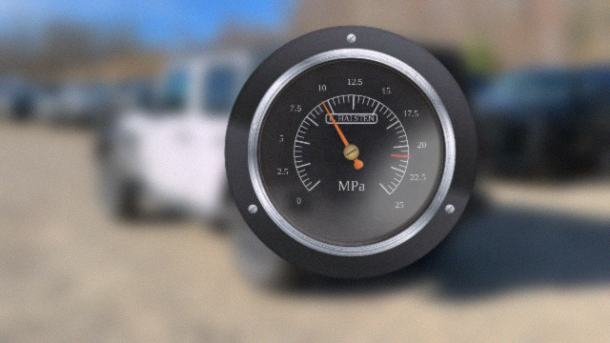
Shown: 9.5 MPa
